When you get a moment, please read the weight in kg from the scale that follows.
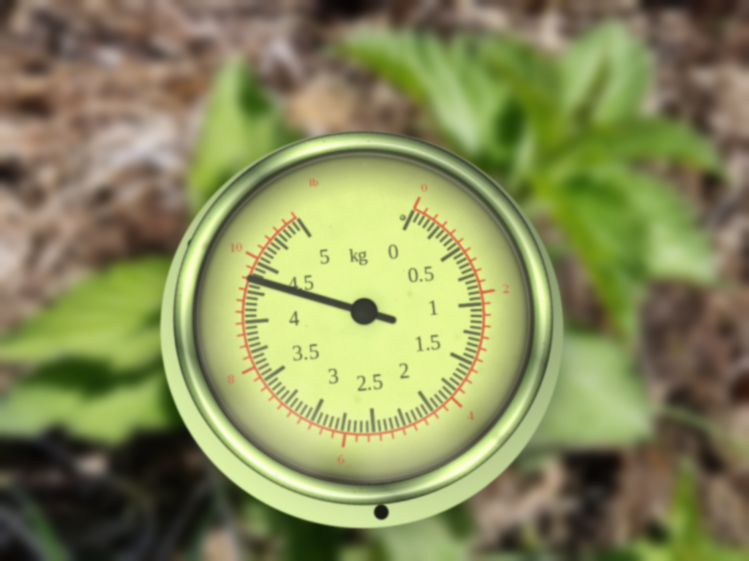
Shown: 4.35 kg
